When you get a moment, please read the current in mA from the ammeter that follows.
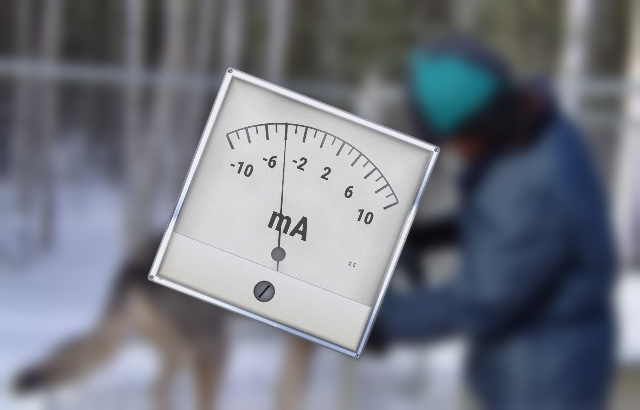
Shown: -4 mA
